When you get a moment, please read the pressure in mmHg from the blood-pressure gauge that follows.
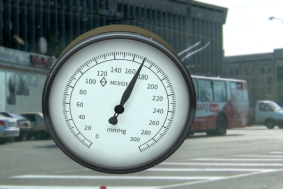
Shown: 170 mmHg
